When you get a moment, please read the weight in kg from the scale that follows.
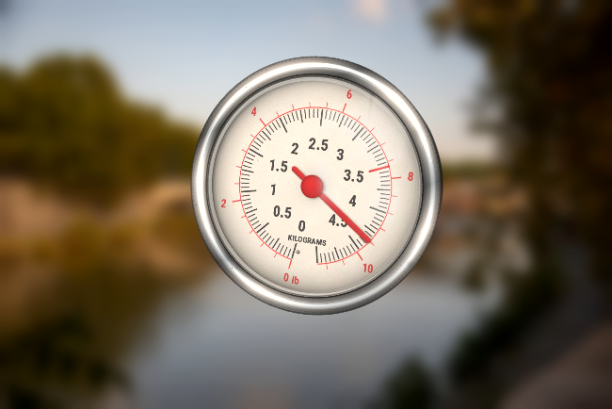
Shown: 4.35 kg
